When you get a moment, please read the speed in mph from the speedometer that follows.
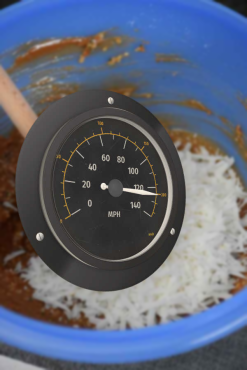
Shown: 125 mph
